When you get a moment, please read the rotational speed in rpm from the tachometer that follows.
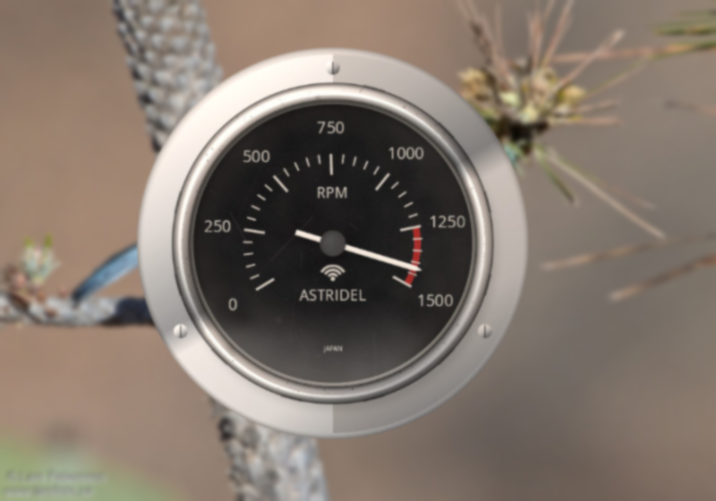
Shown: 1425 rpm
